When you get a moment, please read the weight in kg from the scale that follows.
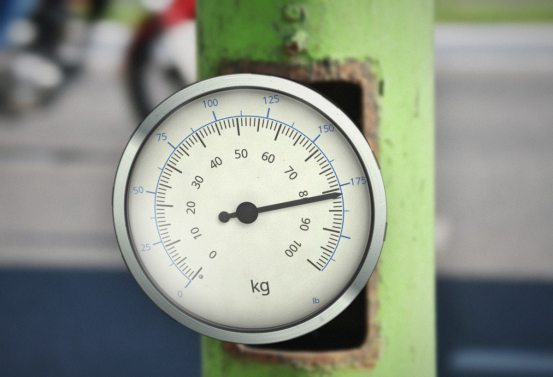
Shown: 81 kg
